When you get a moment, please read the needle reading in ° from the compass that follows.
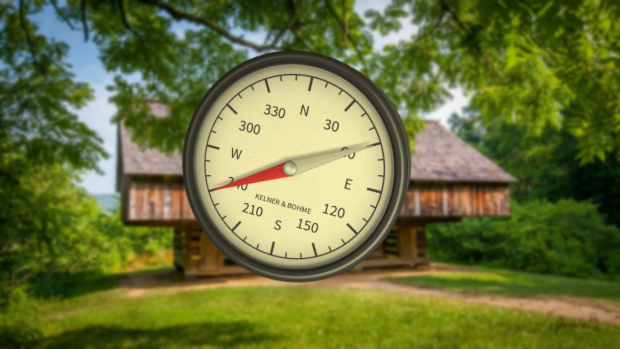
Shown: 240 °
